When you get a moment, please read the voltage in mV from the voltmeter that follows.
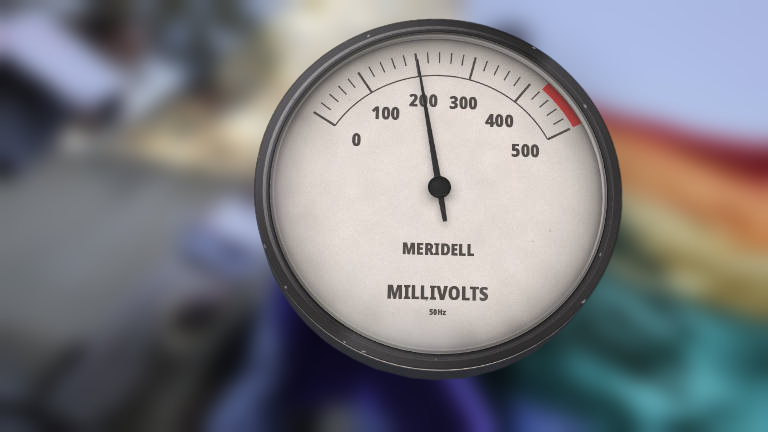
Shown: 200 mV
